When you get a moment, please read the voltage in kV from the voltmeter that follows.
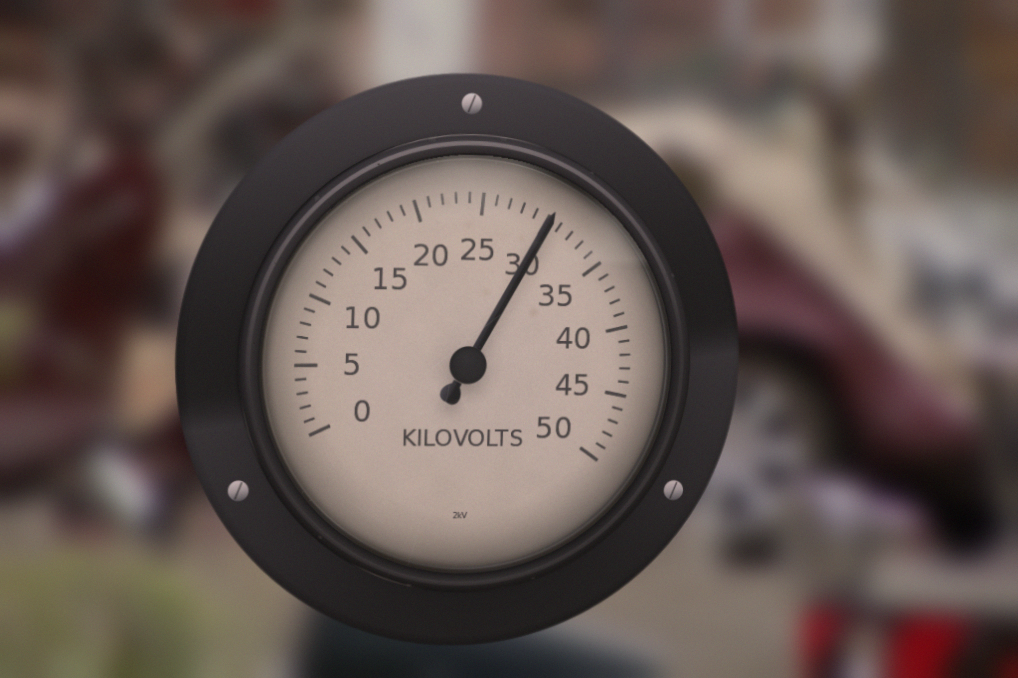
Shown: 30 kV
